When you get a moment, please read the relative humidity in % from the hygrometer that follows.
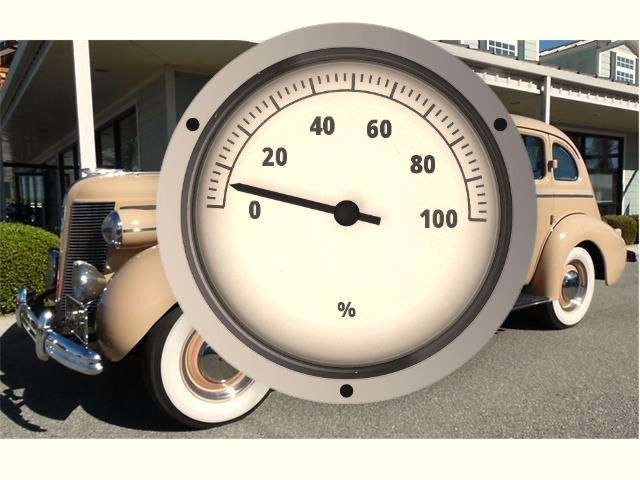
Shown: 6 %
